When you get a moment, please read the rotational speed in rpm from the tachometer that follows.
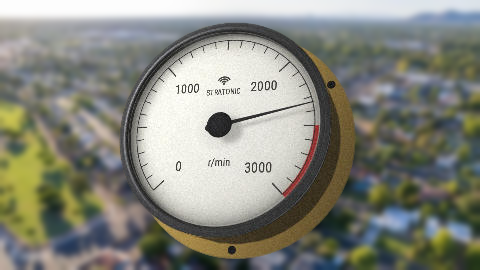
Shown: 2350 rpm
